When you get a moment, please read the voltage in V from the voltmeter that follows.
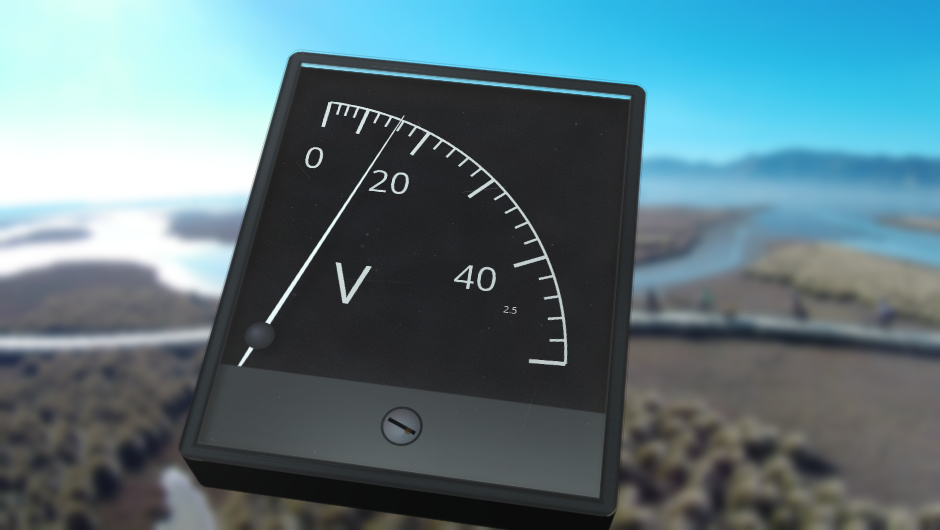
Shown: 16 V
